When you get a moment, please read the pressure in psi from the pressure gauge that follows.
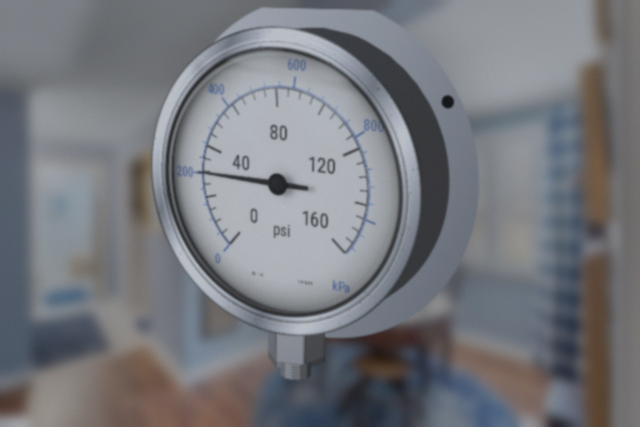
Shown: 30 psi
